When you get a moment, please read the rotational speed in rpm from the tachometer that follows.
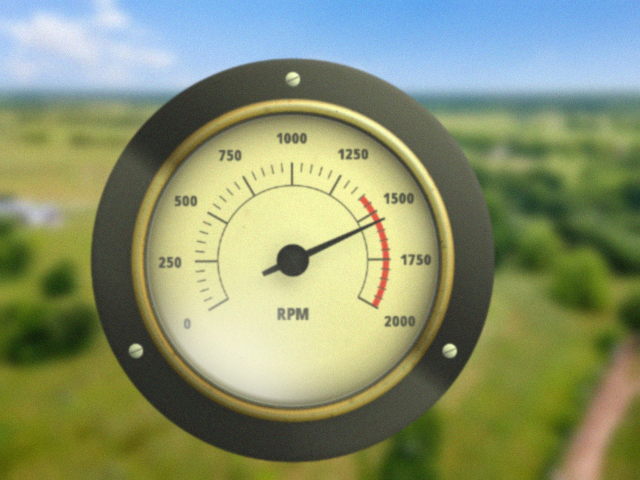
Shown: 1550 rpm
